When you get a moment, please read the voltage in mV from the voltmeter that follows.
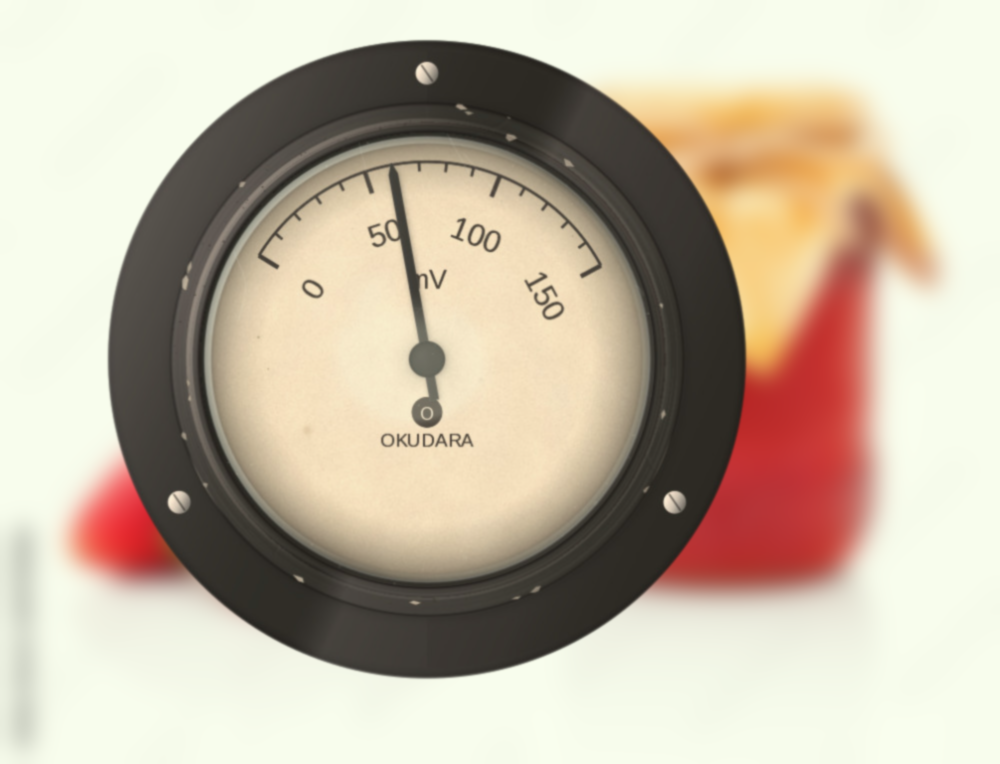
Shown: 60 mV
